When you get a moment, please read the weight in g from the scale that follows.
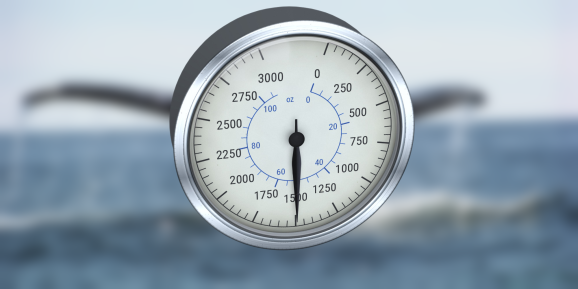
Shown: 1500 g
